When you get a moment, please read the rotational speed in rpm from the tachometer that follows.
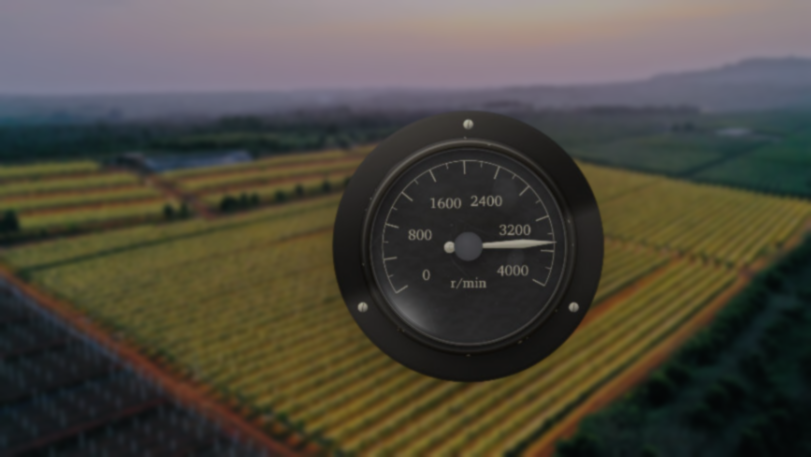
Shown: 3500 rpm
